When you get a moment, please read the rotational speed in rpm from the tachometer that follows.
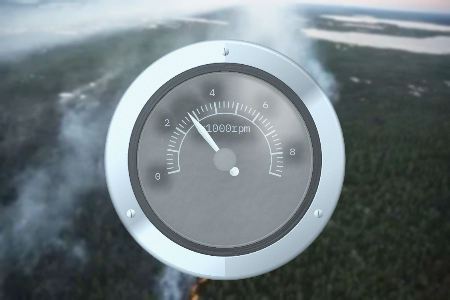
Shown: 2800 rpm
